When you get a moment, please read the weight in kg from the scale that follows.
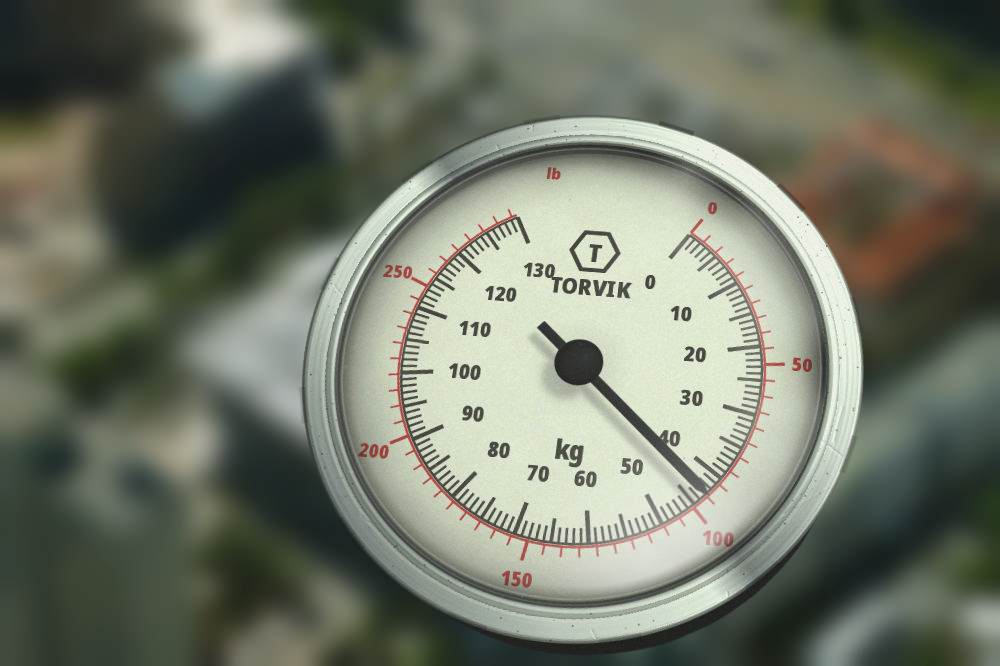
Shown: 43 kg
